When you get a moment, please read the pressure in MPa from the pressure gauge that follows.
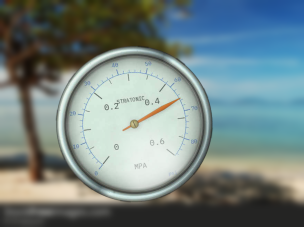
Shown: 0.45 MPa
